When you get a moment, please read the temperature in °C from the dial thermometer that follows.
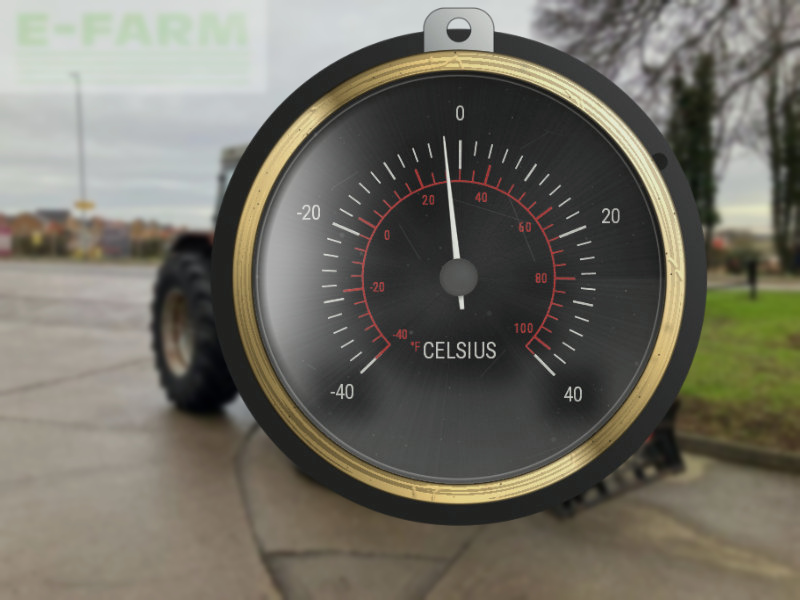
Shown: -2 °C
